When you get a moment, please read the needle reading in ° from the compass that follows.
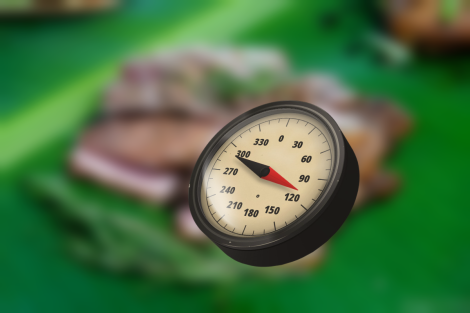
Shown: 110 °
